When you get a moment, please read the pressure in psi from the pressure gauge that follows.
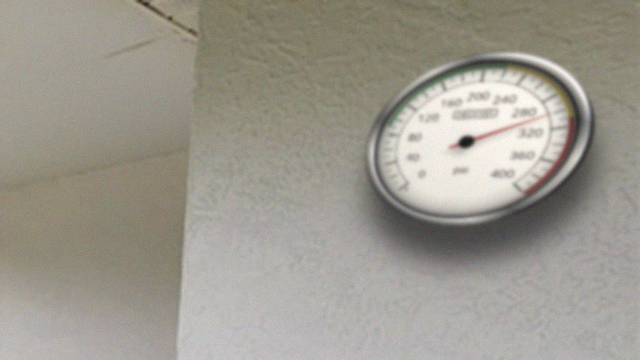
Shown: 300 psi
